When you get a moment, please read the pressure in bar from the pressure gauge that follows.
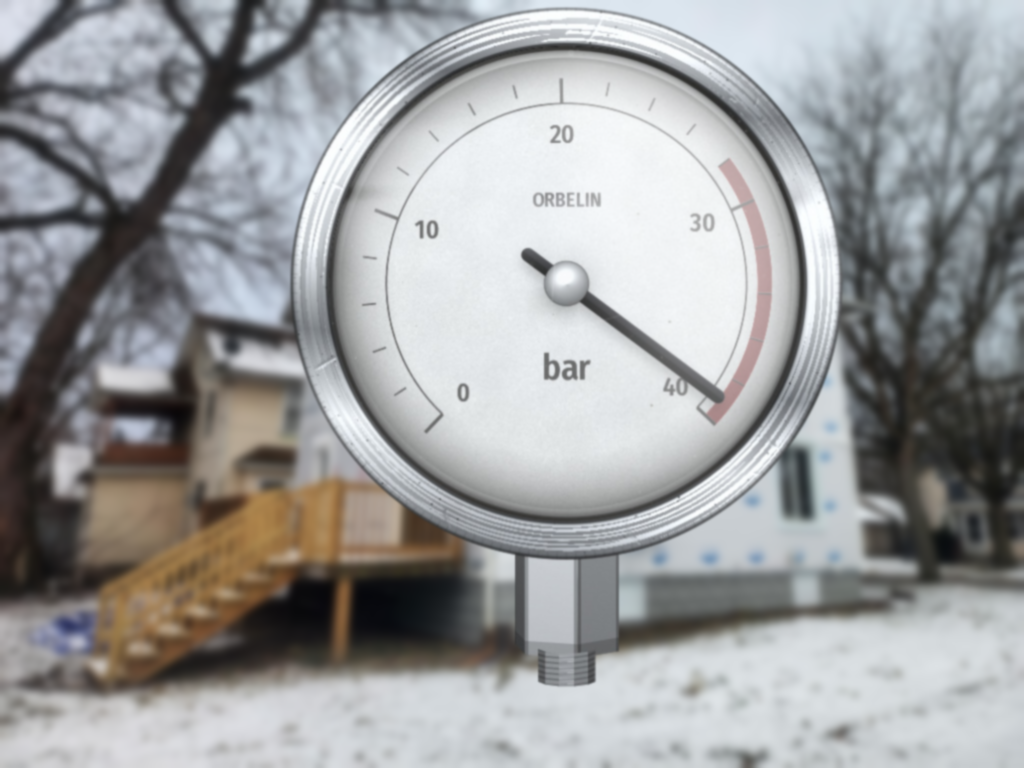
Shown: 39 bar
